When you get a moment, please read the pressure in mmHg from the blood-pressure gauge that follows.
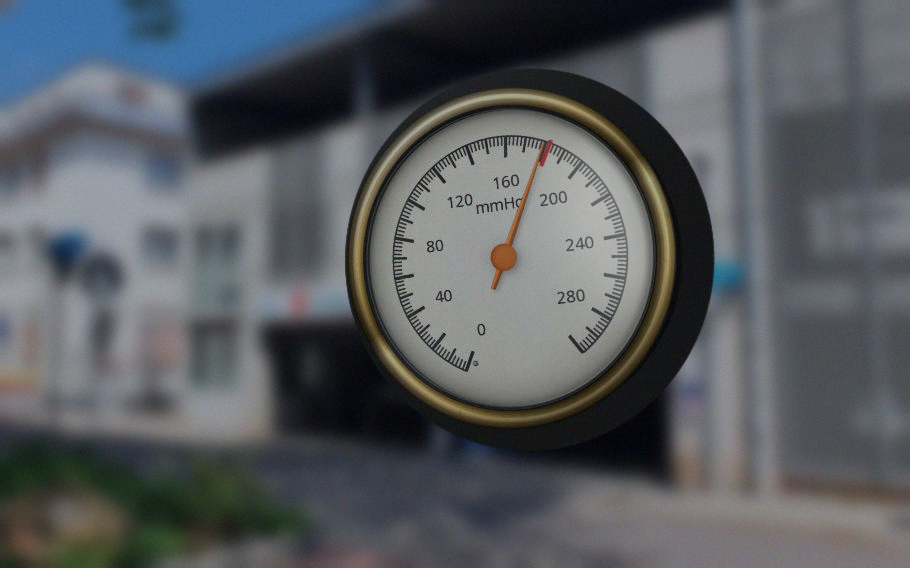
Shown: 180 mmHg
